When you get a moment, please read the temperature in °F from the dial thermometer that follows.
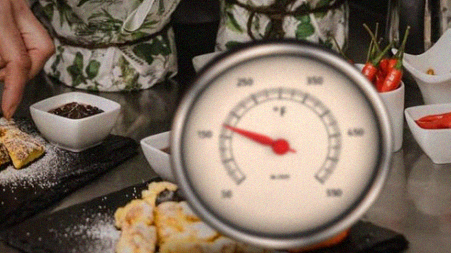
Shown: 175 °F
